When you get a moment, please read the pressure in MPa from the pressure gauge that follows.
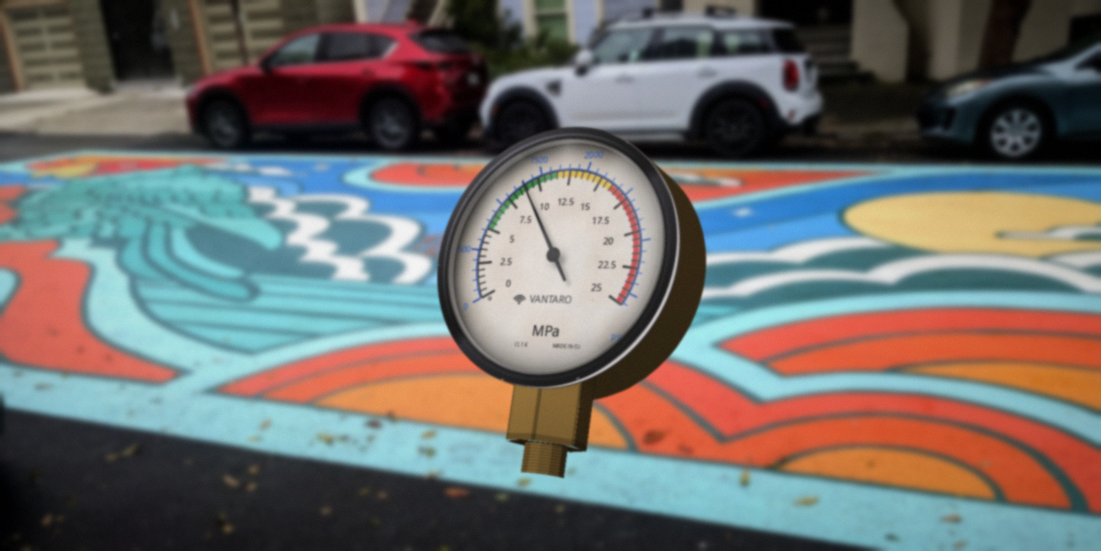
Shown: 9 MPa
